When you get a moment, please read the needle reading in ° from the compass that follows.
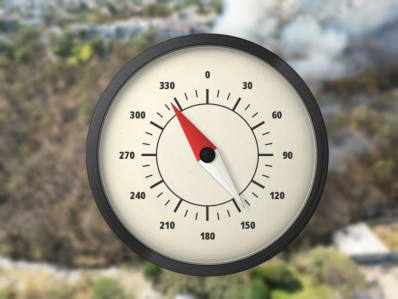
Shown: 325 °
